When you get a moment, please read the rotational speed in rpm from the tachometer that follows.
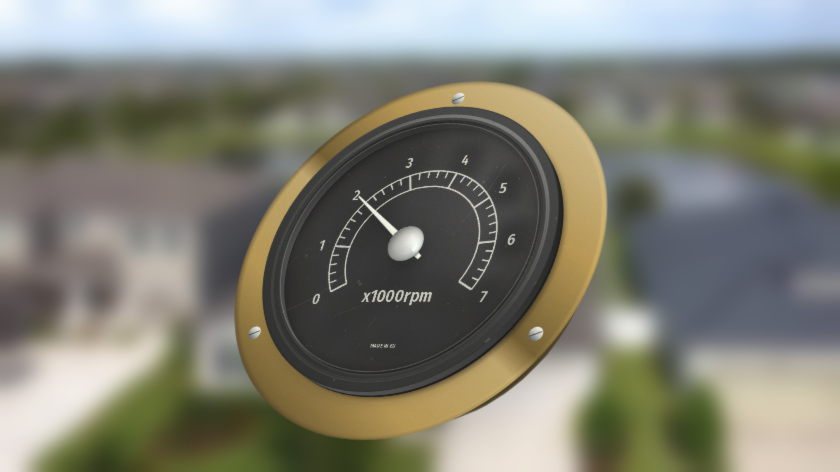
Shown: 2000 rpm
